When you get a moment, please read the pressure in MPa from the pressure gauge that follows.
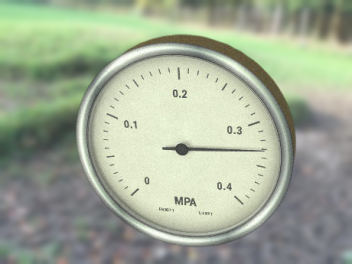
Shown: 0.33 MPa
